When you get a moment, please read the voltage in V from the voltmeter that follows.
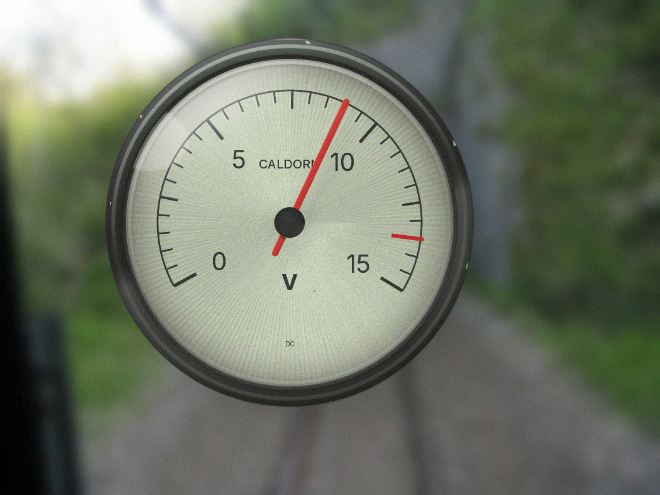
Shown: 9 V
